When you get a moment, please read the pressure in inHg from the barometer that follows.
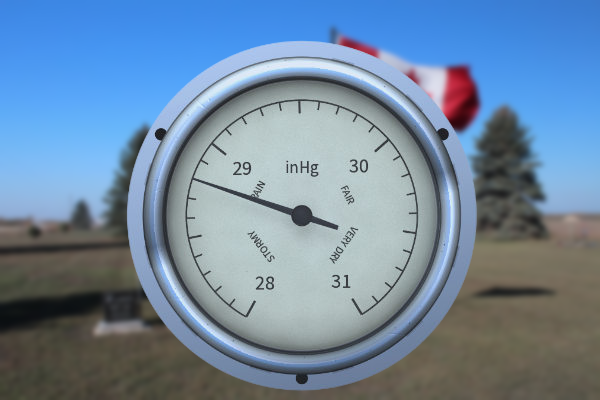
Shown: 28.8 inHg
